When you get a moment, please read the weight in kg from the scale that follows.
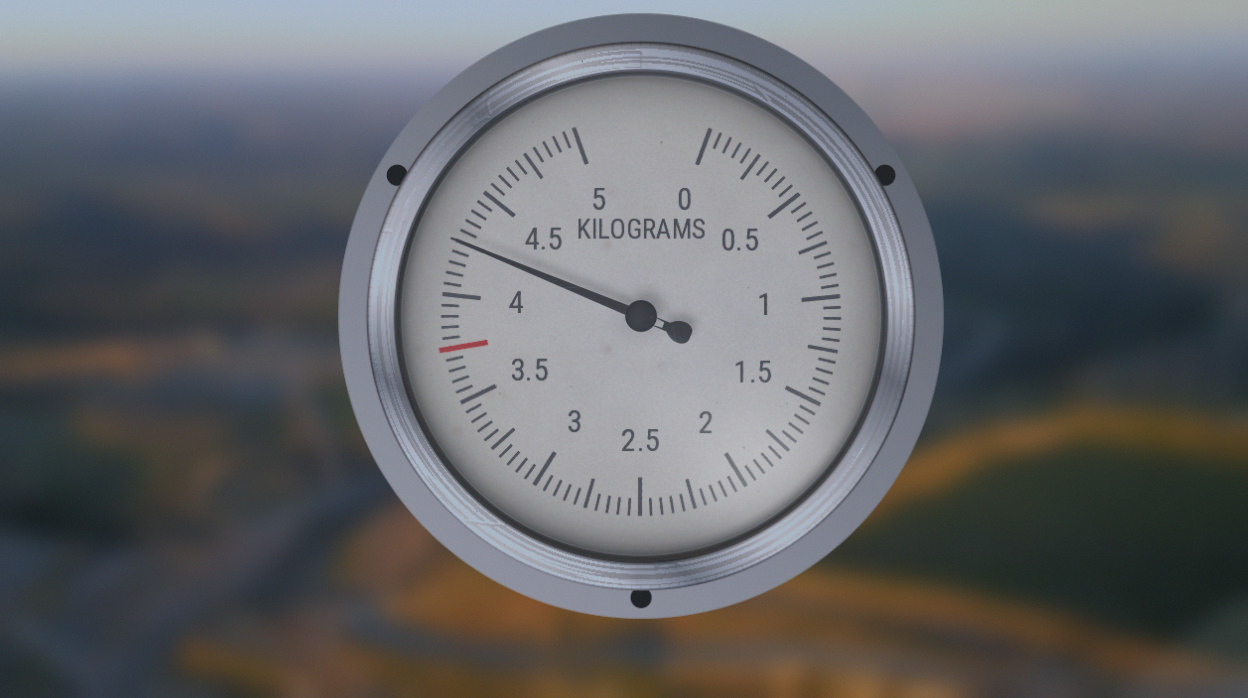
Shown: 4.25 kg
